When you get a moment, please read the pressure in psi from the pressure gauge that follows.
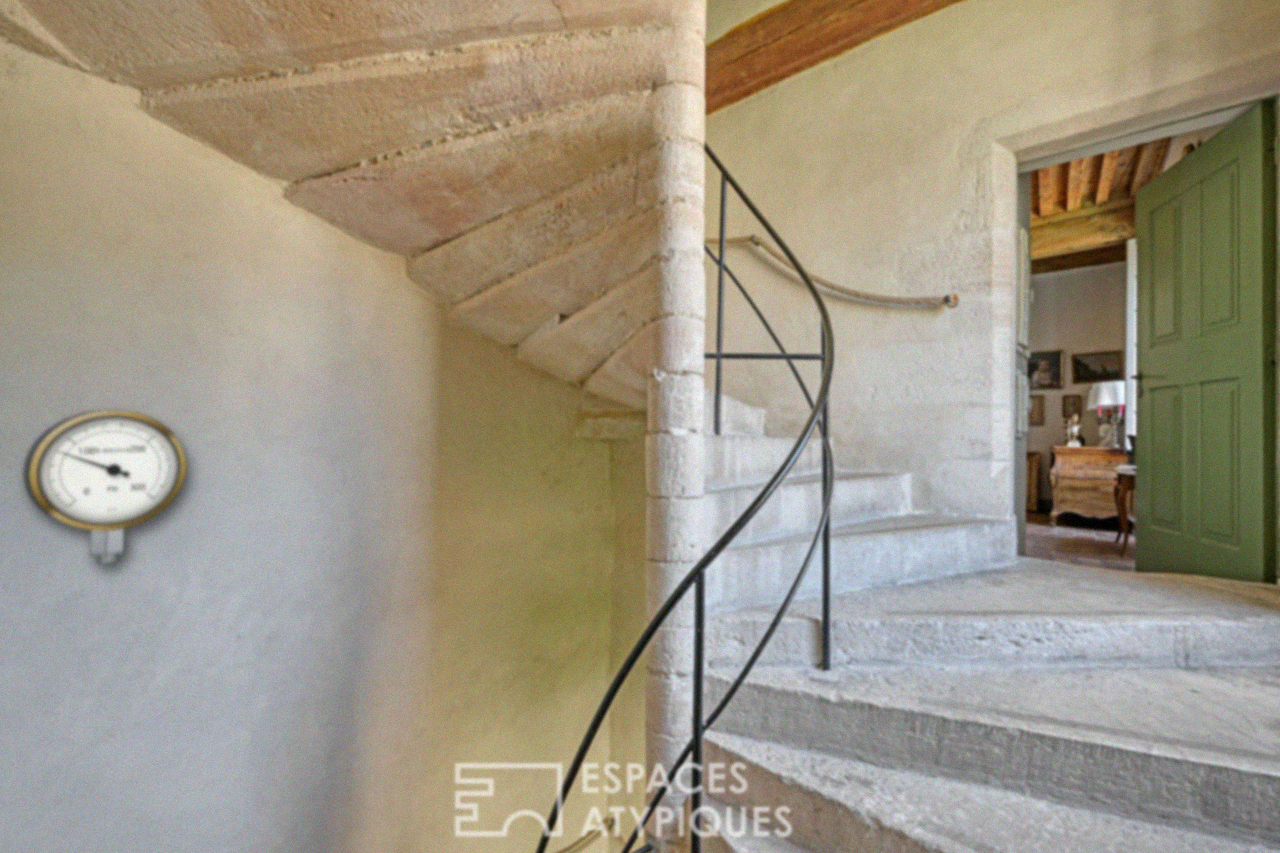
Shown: 80 psi
